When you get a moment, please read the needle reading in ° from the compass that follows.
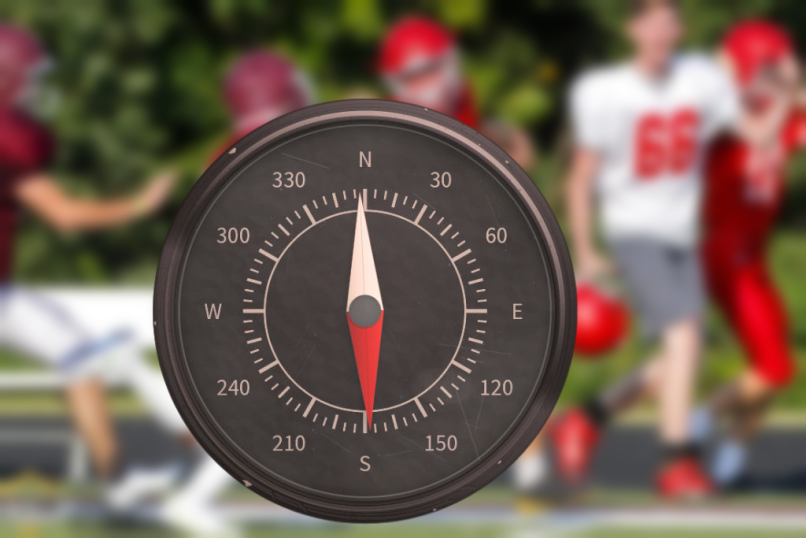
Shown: 177.5 °
